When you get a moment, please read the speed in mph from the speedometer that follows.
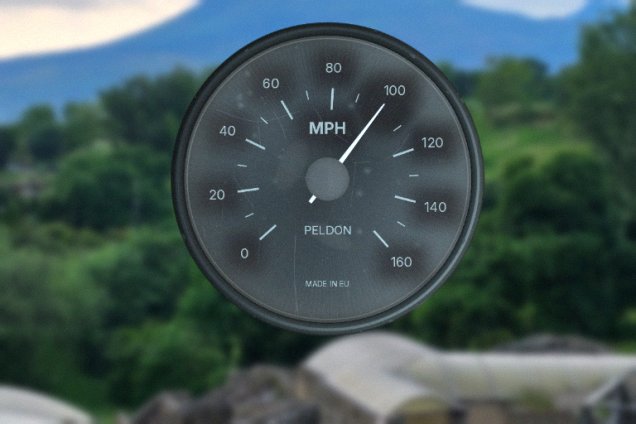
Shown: 100 mph
